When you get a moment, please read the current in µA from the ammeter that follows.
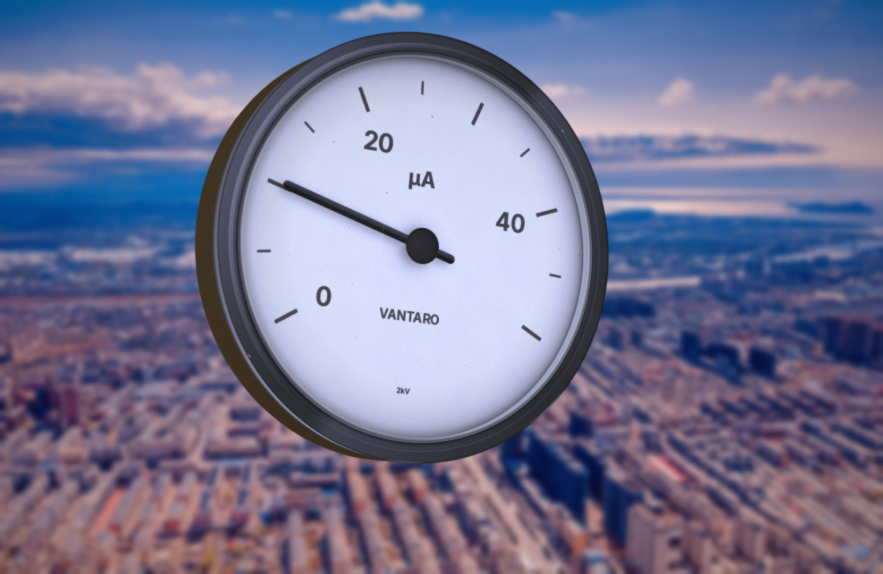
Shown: 10 µA
